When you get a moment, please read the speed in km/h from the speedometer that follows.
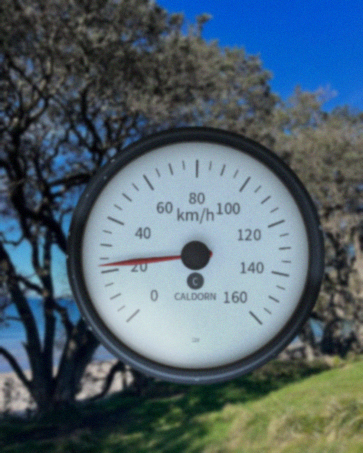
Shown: 22.5 km/h
